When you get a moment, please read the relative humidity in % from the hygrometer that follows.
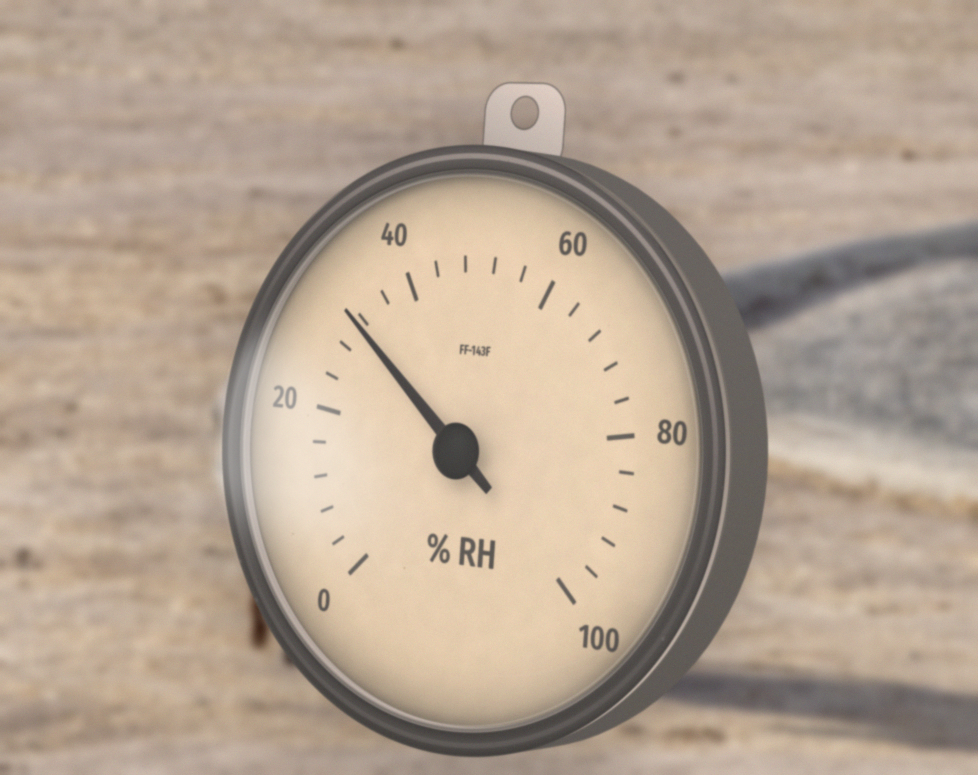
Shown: 32 %
